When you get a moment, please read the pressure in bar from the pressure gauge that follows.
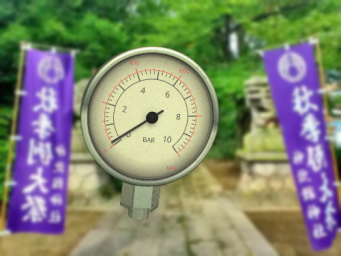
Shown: 0.2 bar
